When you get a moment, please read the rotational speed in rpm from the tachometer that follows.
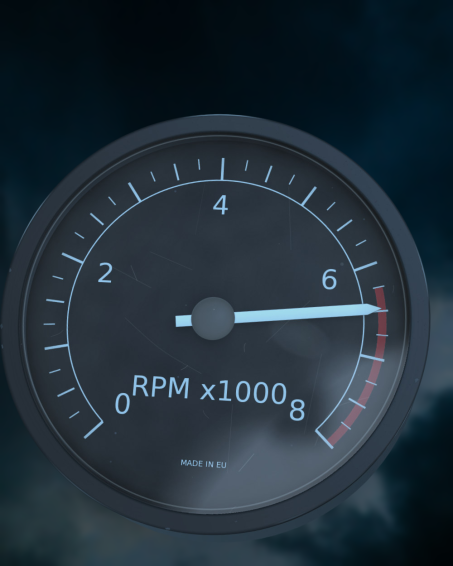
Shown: 6500 rpm
